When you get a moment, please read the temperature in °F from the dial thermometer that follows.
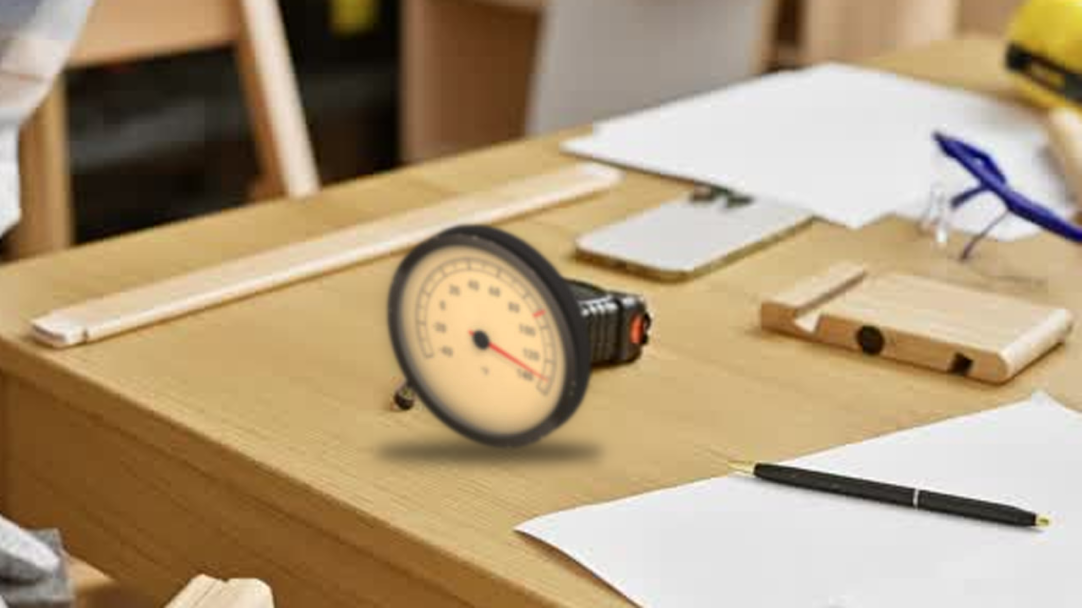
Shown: 130 °F
